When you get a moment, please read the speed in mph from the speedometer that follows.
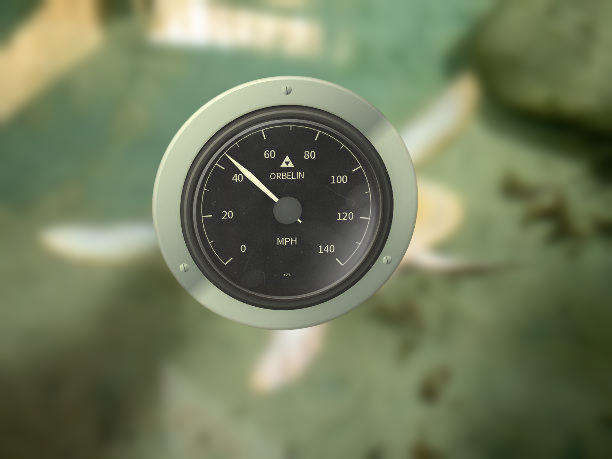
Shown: 45 mph
